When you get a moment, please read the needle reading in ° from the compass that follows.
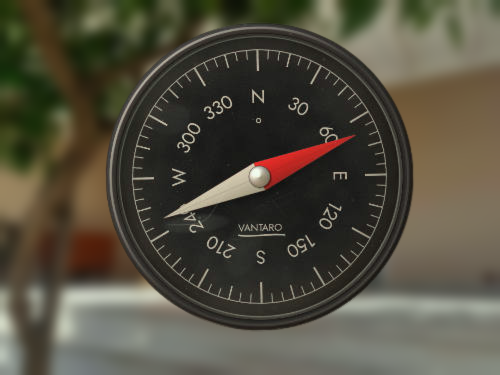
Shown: 67.5 °
